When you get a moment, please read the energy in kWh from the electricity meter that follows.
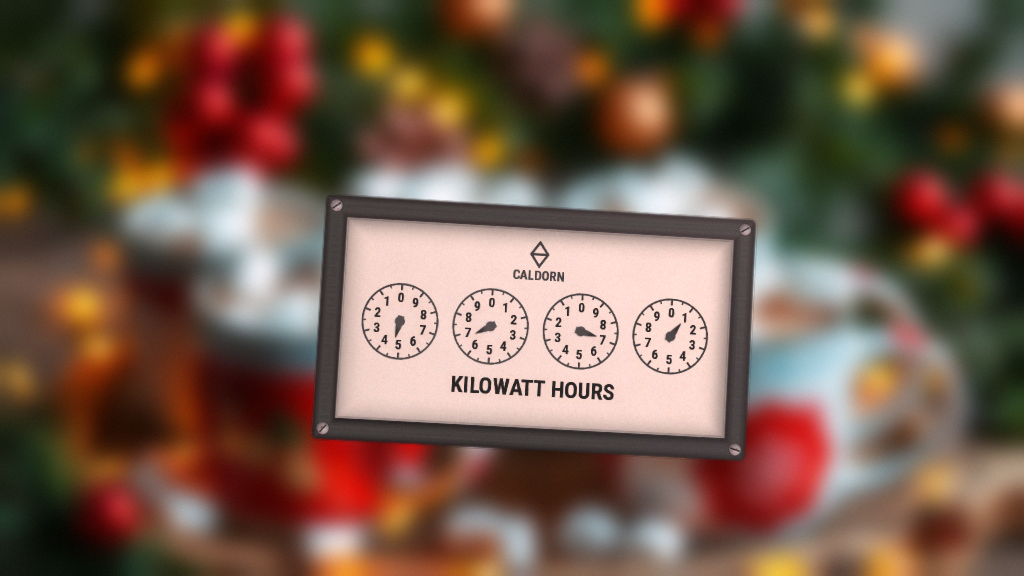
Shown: 4671 kWh
